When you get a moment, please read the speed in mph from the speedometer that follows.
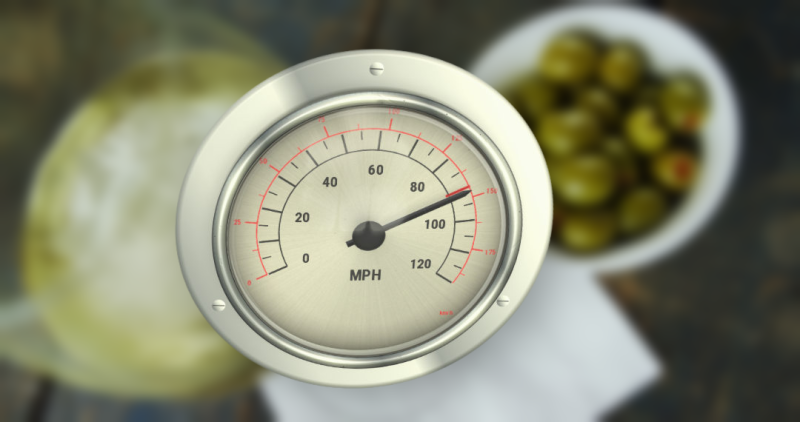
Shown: 90 mph
